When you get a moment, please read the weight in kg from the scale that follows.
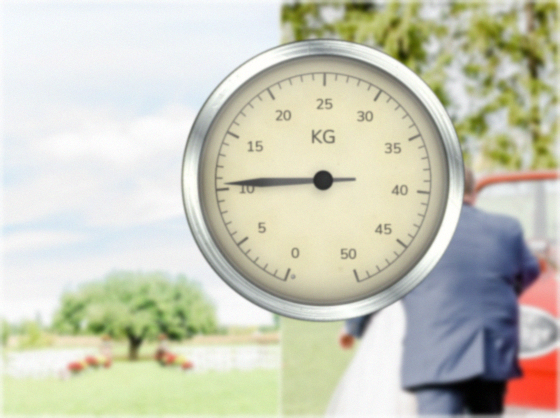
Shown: 10.5 kg
